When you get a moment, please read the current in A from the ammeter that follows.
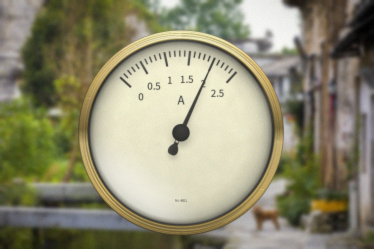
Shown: 2 A
